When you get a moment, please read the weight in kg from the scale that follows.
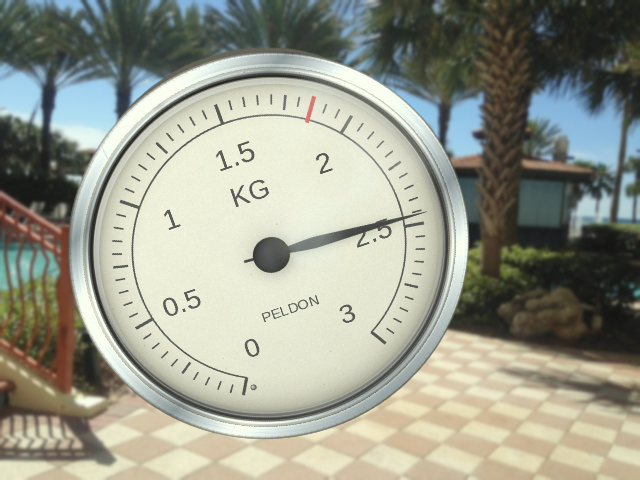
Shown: 2.45 kg
